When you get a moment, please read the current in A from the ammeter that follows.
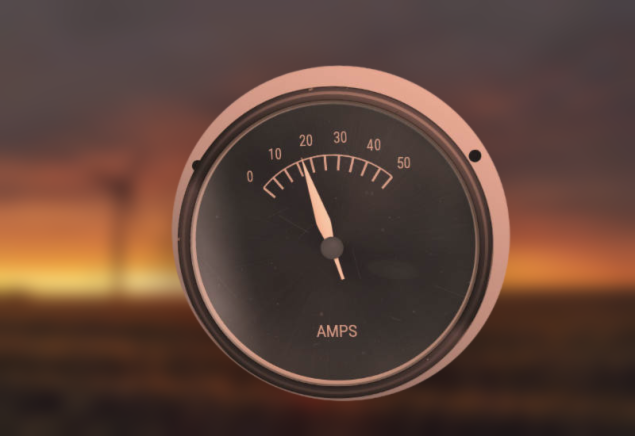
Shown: 17.5 A
